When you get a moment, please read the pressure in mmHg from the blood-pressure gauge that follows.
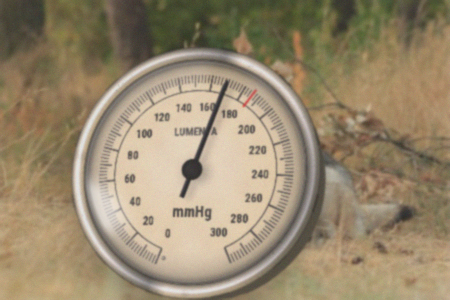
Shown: 170 mmHg
